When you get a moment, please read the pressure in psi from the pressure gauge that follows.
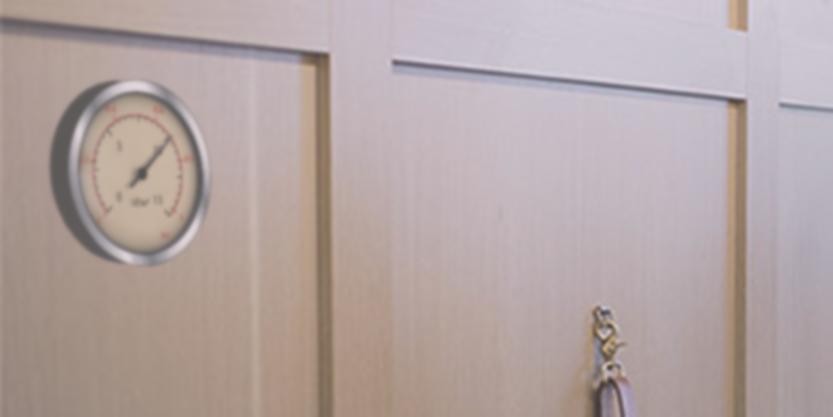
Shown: 10 psi
